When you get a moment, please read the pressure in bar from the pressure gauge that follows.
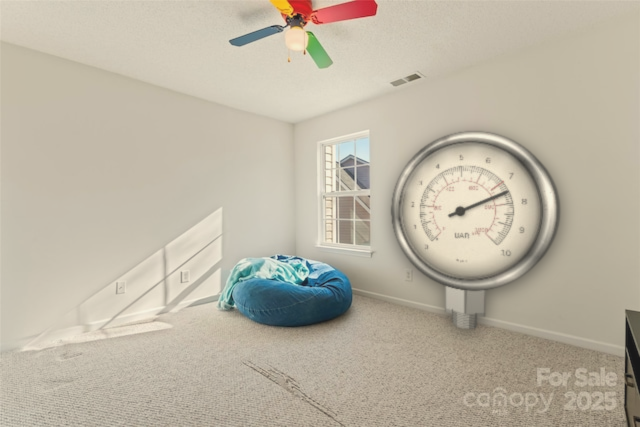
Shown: 7.5 bar
